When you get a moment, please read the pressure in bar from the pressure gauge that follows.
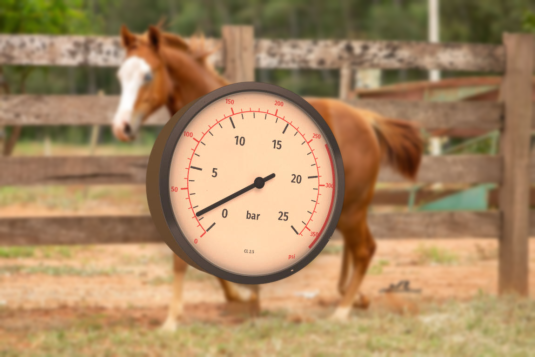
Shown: 1.5 bar
